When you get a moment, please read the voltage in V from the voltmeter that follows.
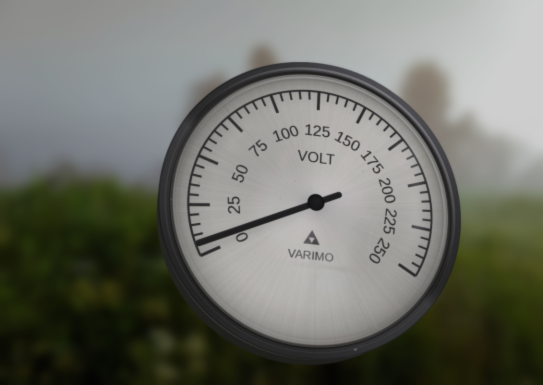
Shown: 5 V
